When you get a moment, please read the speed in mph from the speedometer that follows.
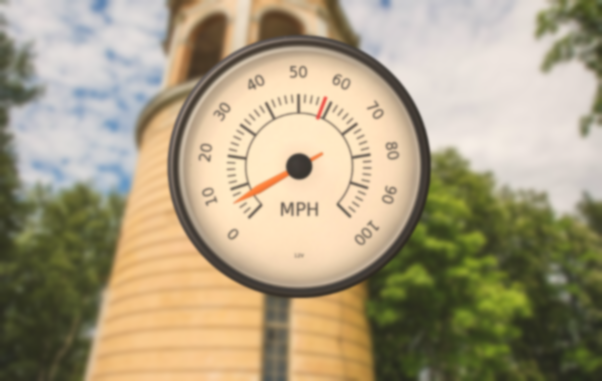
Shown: 6 mph
